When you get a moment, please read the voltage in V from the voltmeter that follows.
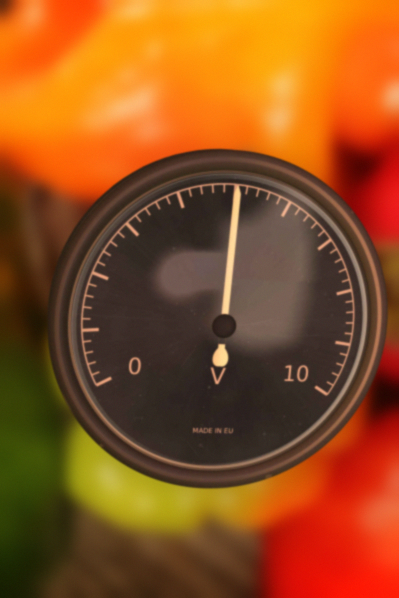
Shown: 5 V
